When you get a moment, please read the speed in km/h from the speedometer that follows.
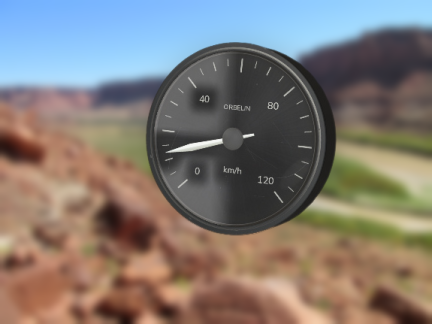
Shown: 12.5 km/h
